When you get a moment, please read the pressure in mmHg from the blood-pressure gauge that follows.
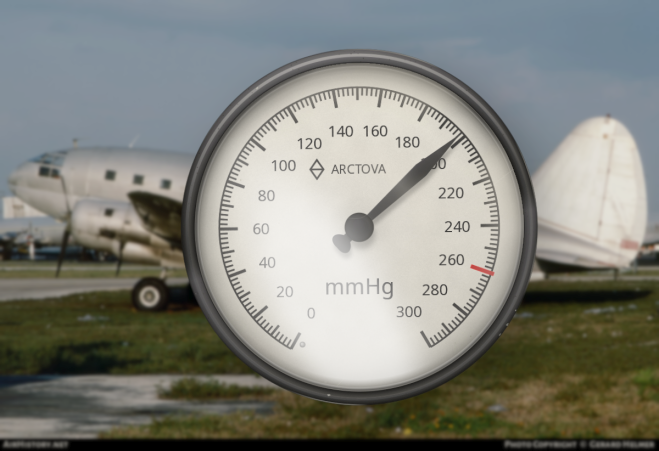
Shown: 198 mmHg
